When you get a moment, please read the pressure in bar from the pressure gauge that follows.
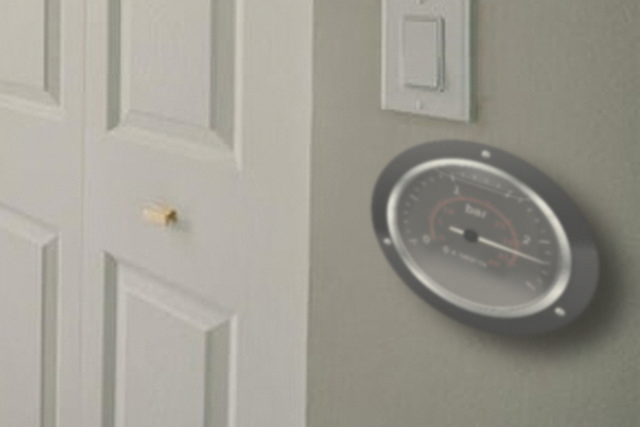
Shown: 2.2 bar
